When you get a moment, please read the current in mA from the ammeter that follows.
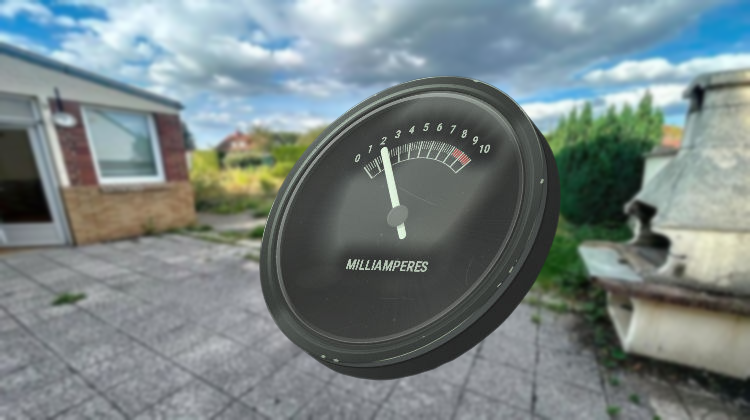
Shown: 2 mA
